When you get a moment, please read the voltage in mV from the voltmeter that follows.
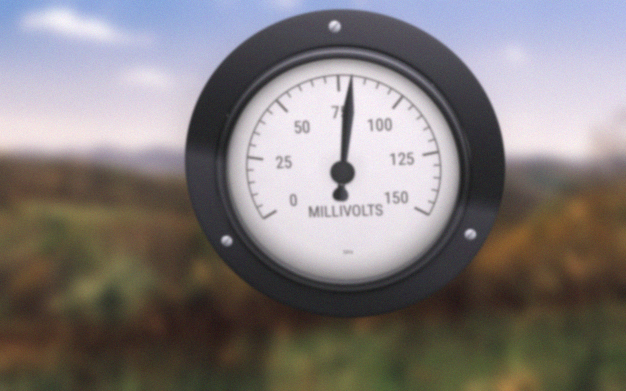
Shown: 80 mV
